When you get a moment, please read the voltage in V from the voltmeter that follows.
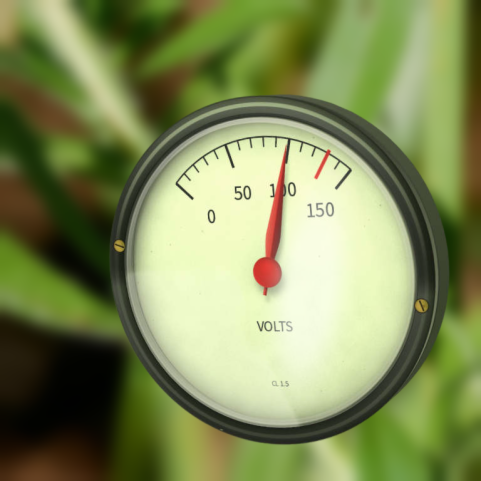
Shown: 100 V
